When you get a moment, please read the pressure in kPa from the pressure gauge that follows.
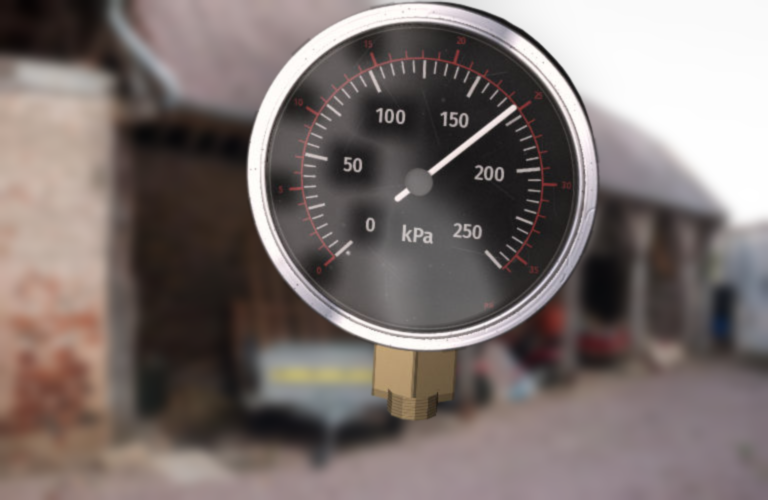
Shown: 170 kPa
